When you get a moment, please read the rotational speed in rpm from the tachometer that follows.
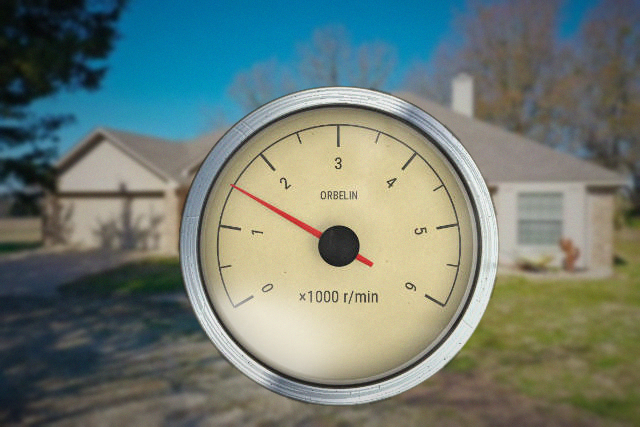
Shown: 1500 rpm
